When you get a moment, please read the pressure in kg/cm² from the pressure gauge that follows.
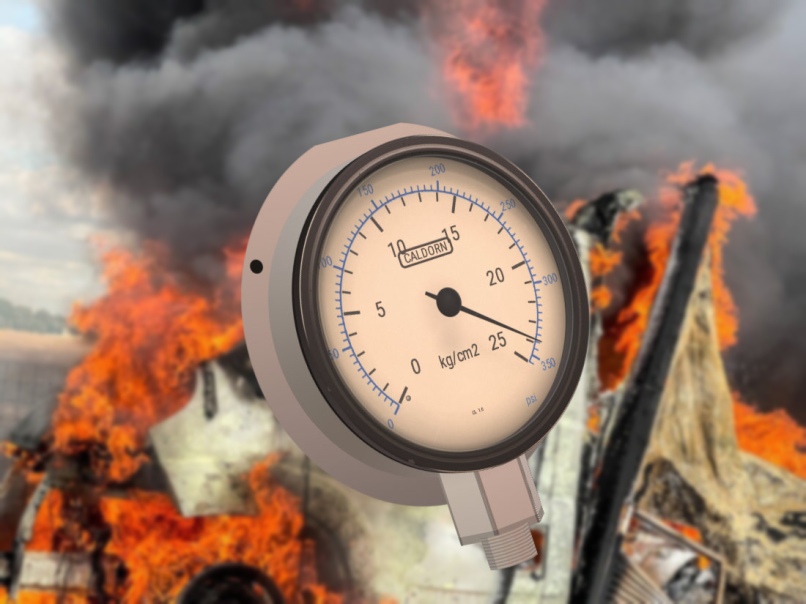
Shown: 24 kg/cm²
